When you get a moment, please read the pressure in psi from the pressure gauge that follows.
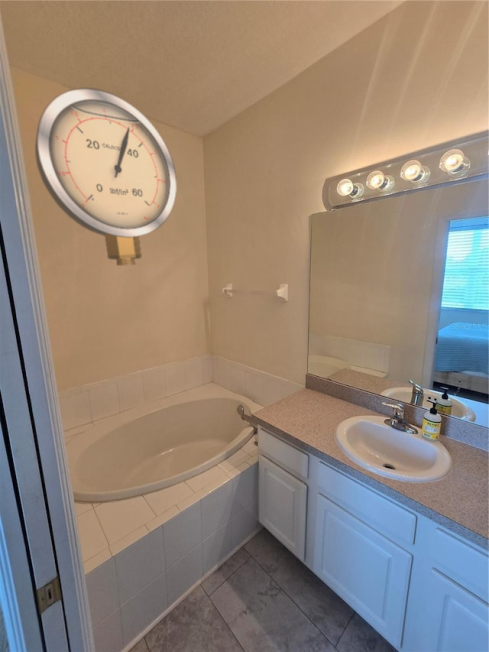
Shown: 35 psi
